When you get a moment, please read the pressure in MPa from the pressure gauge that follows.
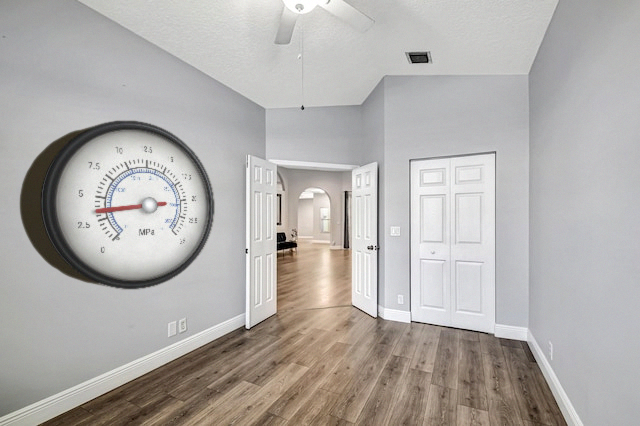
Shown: 3.5 MPa
